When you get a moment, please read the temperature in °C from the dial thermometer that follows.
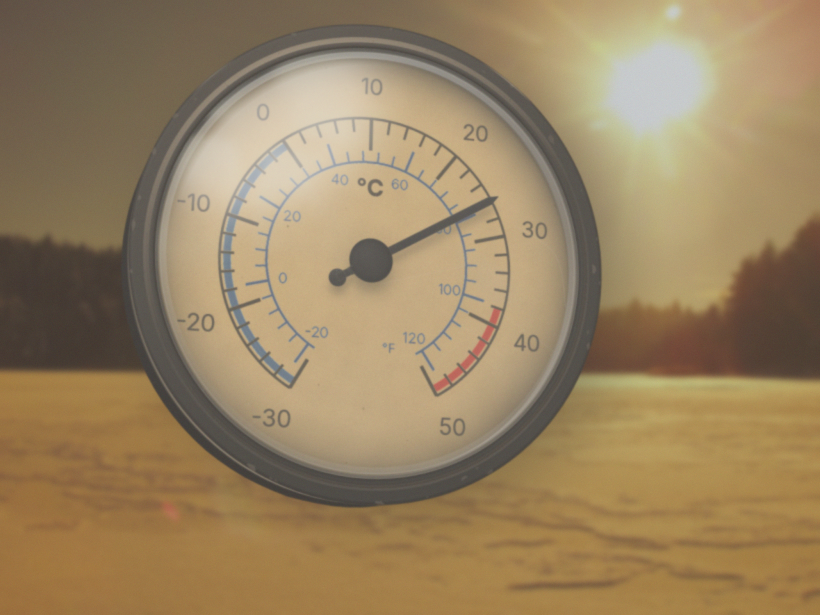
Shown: 26 °C
